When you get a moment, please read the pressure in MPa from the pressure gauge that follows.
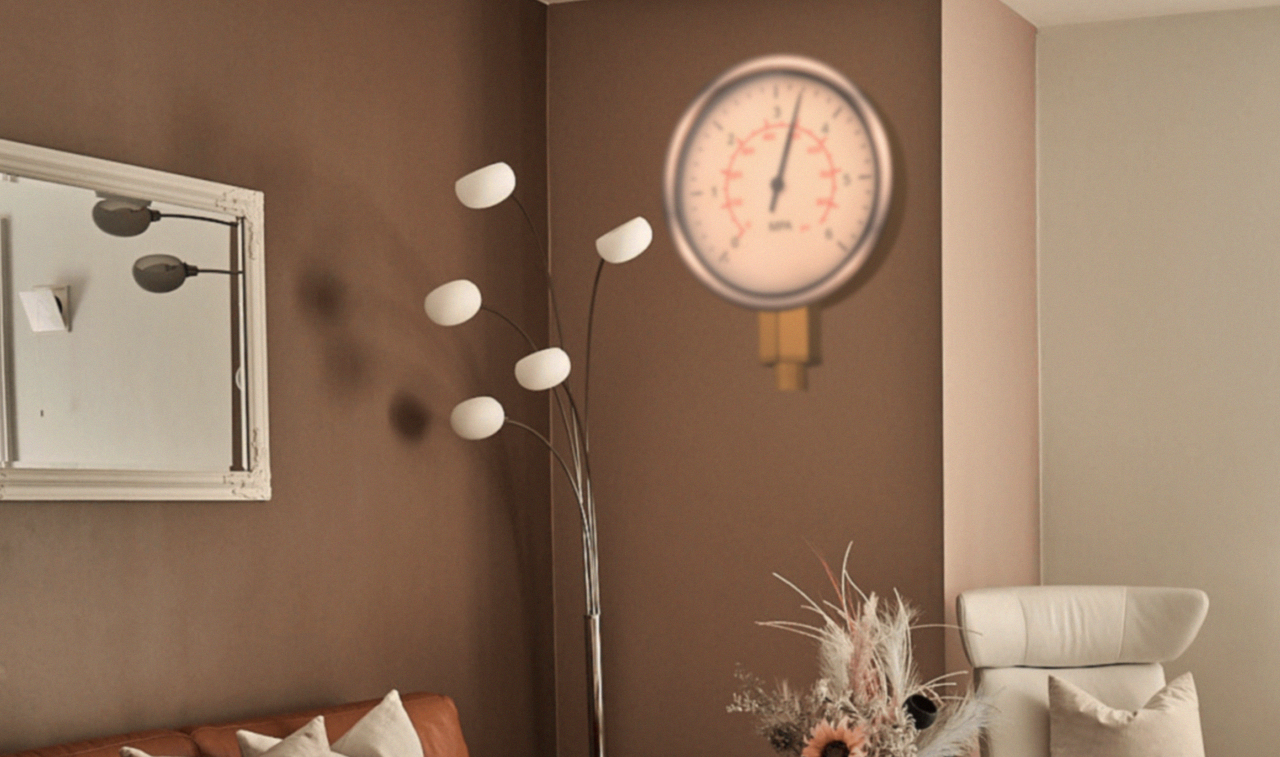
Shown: 3.4 MPa
